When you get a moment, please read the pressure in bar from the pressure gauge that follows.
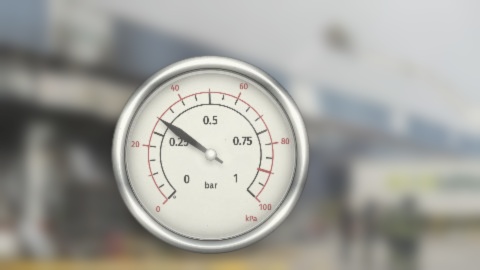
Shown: 0.3 bar
